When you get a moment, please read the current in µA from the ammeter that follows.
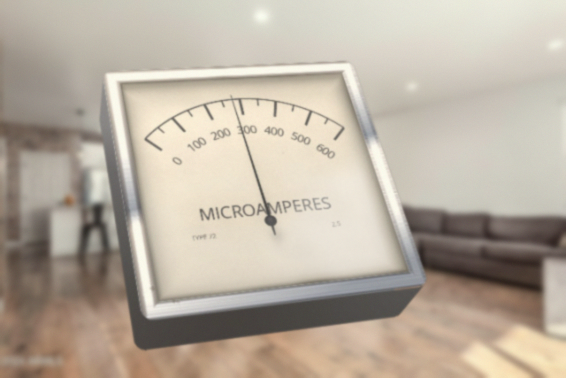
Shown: 275 µA
